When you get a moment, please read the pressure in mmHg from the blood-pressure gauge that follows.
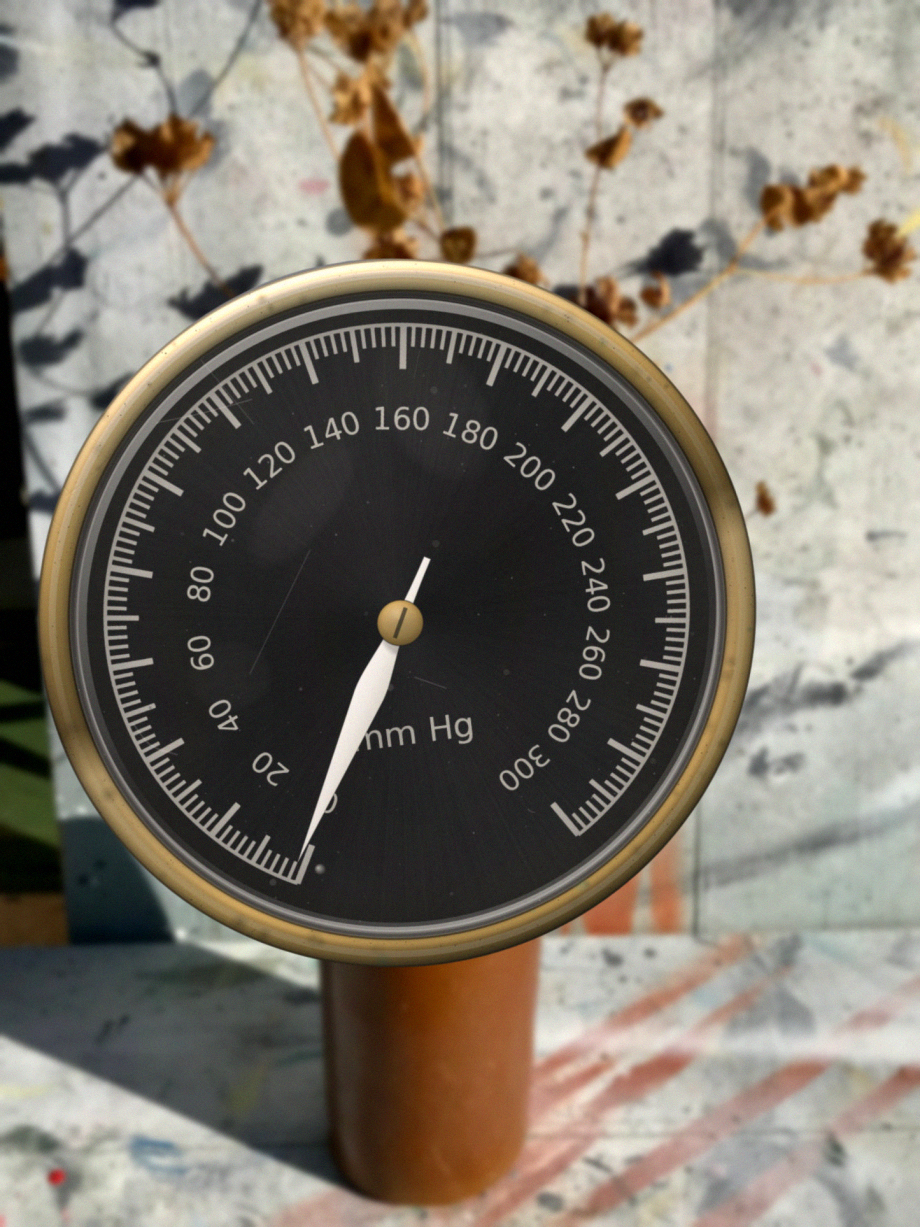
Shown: 2 mmHg
